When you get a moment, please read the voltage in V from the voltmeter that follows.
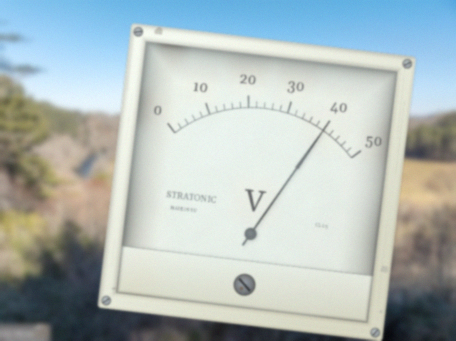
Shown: 40 V
